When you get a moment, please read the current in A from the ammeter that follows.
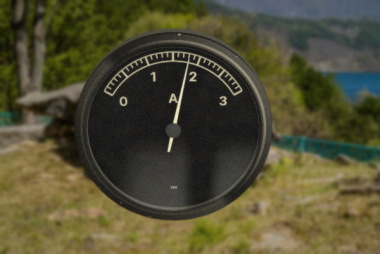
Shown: 1.8 A
